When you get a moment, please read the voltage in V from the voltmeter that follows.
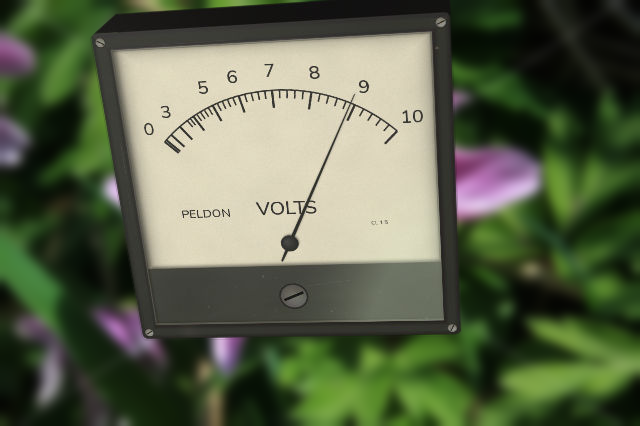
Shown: 8.9 V
